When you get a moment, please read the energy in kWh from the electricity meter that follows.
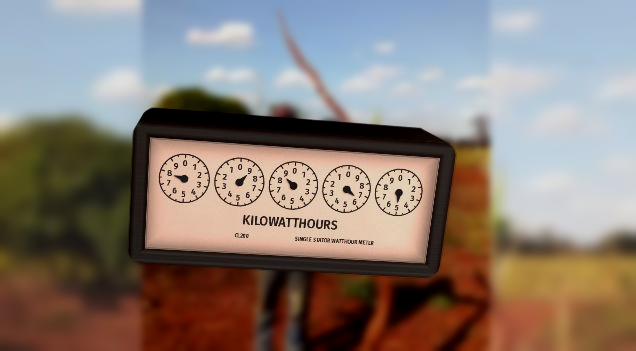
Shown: 78865 kWh
